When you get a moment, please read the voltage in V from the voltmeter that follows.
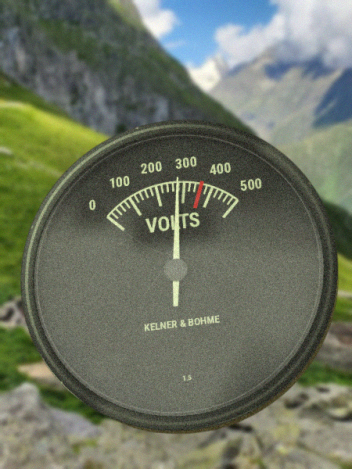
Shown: 280 V
